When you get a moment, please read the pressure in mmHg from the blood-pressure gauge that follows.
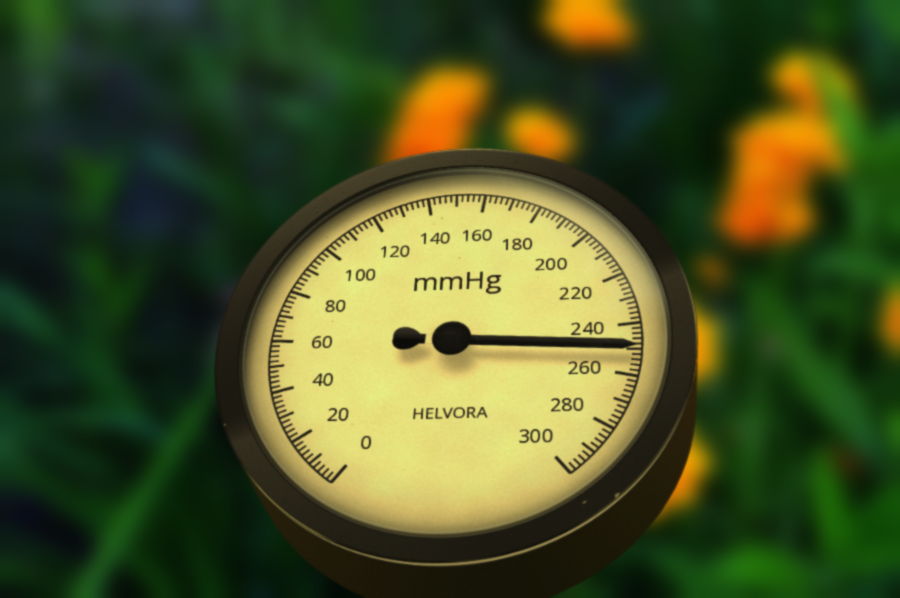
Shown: 250 mmHg
